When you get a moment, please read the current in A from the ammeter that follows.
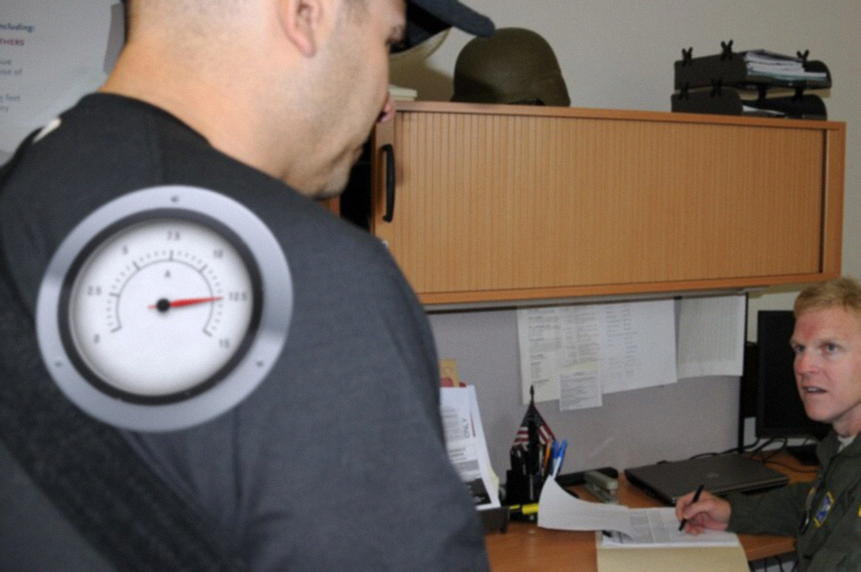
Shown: 12.5 A
